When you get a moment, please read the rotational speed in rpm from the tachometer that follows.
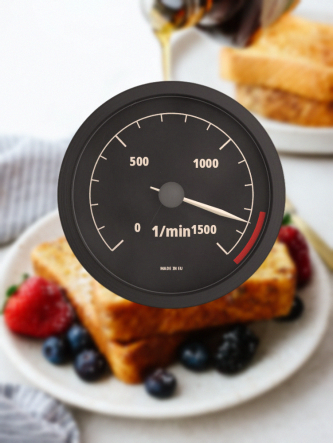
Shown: 1350 rpm
